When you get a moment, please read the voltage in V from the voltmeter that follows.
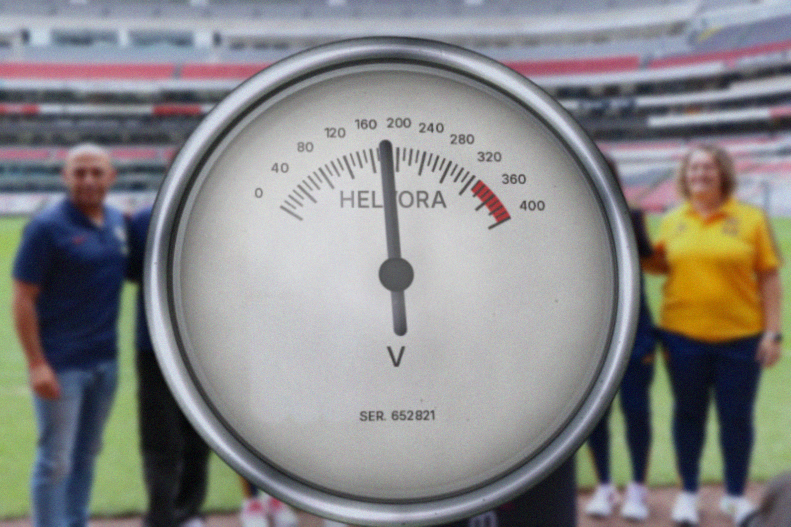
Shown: 180 V
